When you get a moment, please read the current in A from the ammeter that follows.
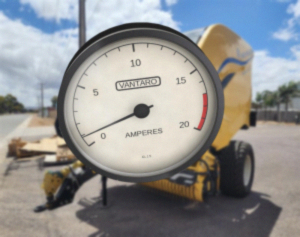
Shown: 1 A
